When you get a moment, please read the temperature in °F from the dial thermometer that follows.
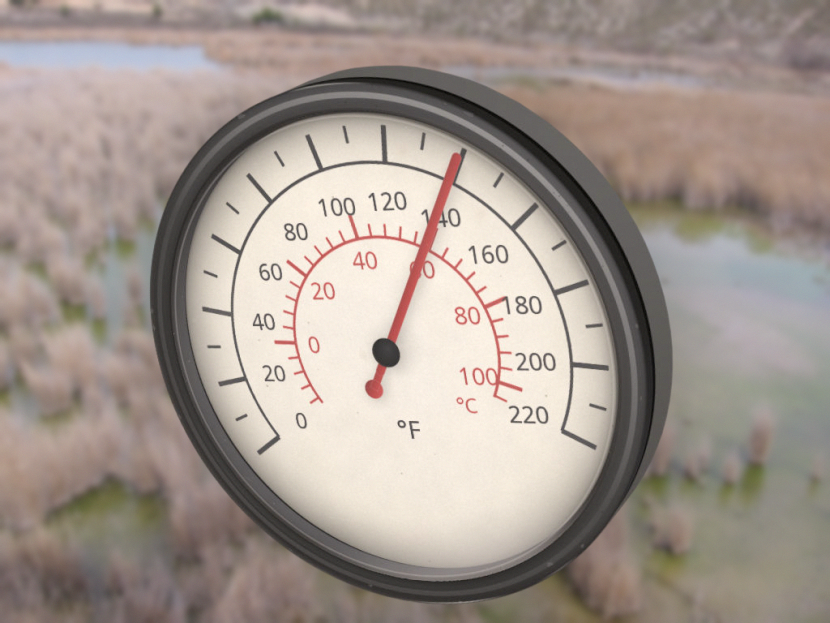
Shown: 140 °F
